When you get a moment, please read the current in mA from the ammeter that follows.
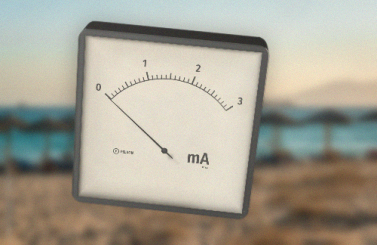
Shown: 0 mA
